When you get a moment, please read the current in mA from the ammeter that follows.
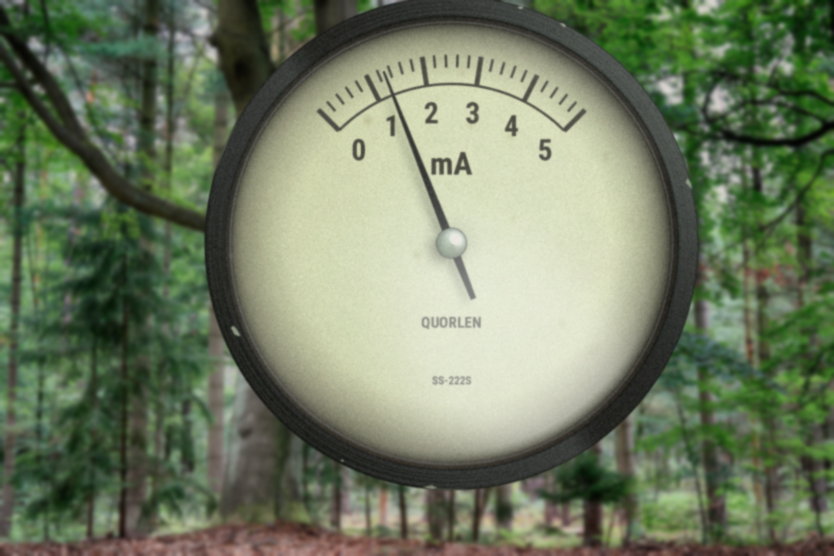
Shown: 1.3 mA
